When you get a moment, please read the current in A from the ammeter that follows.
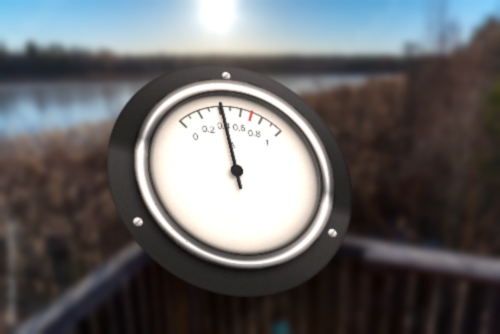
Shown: 0.4 A
